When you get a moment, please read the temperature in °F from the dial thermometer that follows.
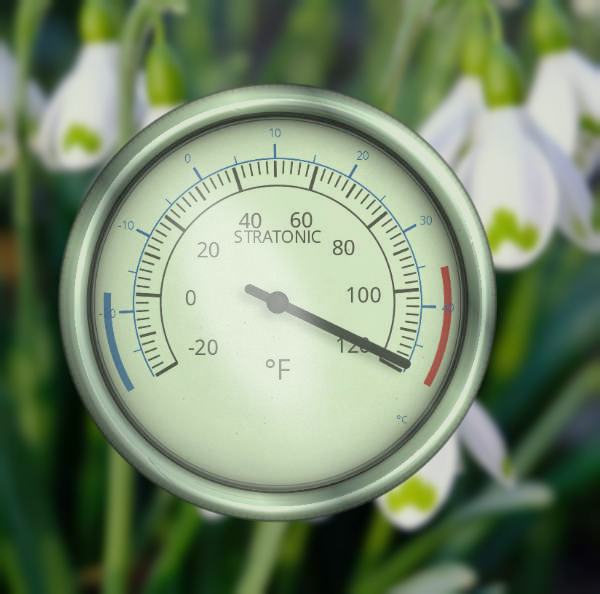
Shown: 118 °F
